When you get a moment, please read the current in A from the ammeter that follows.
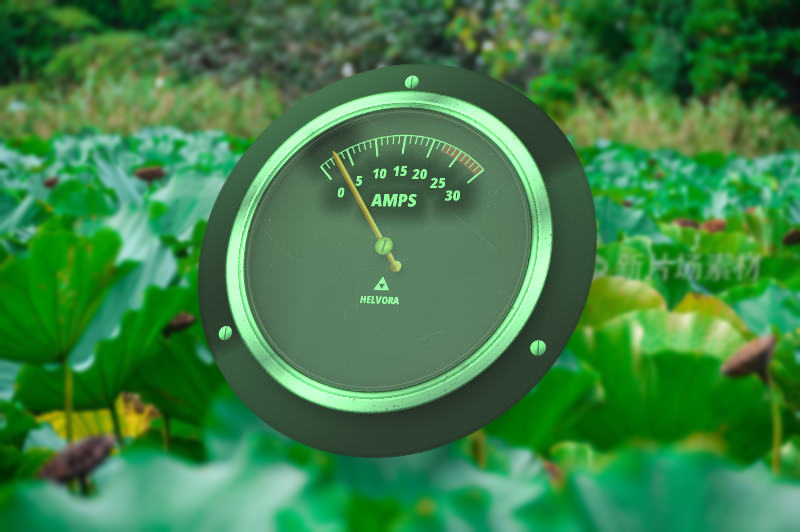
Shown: 3 A
